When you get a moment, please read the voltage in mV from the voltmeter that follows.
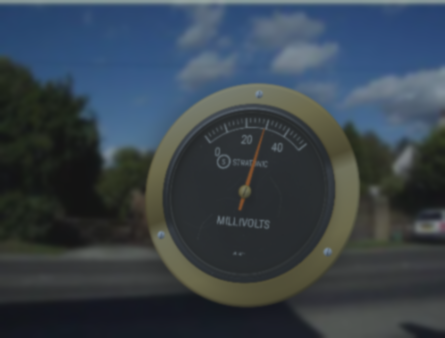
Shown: 30 mV
